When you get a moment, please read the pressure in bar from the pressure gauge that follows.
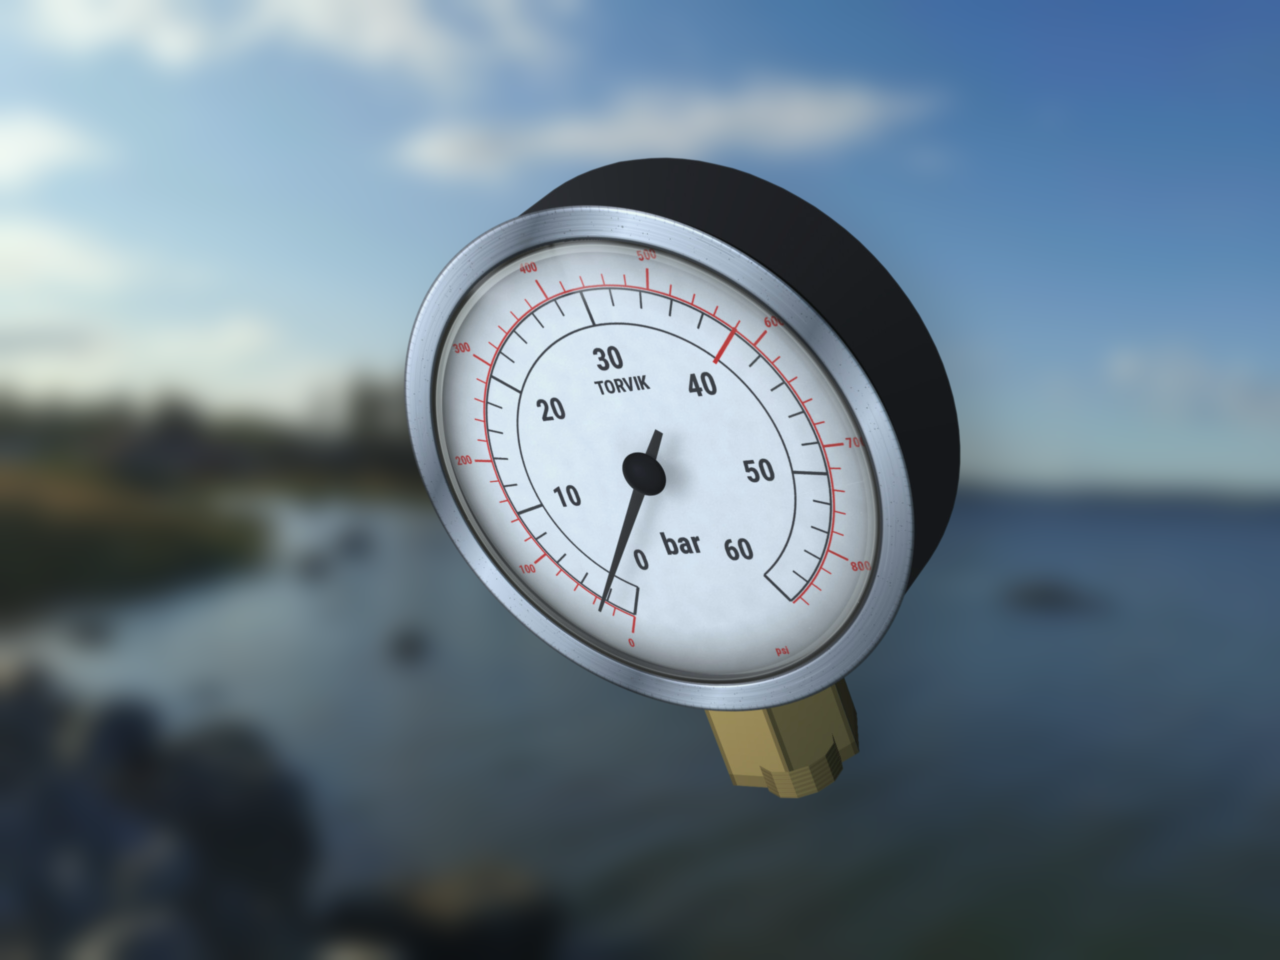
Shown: 2 bar
